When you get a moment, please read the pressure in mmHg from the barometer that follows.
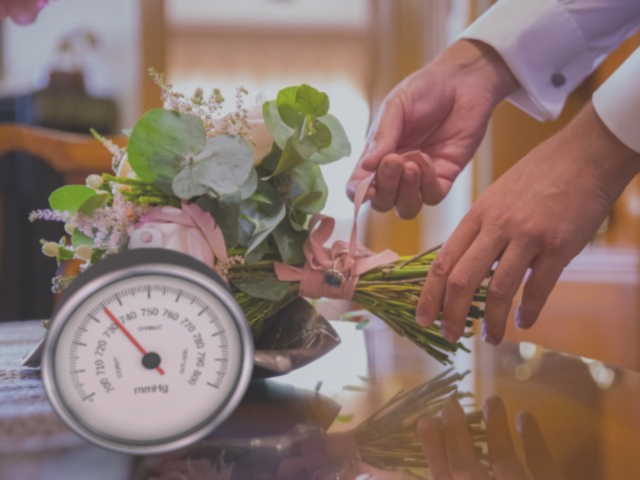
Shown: 735 mmHg
